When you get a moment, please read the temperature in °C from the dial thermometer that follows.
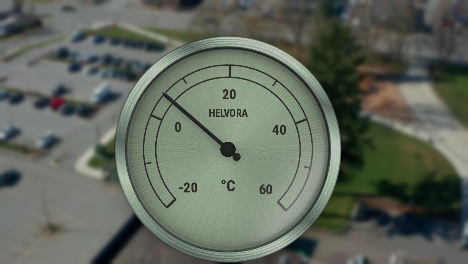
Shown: 5 °C
